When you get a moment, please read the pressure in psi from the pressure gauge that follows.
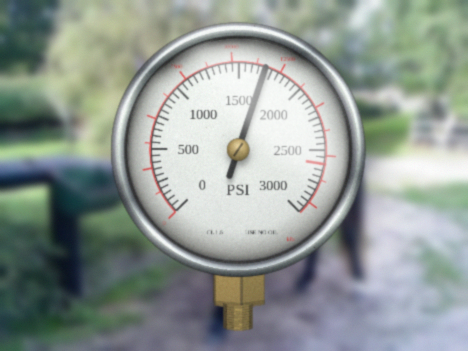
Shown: 1700 psi
